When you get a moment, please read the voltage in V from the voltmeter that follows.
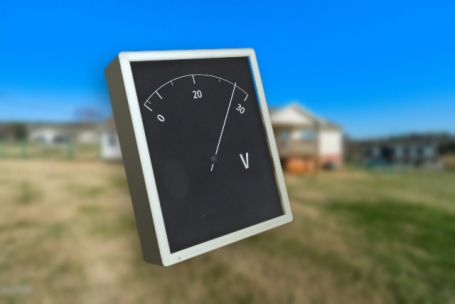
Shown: 27.5 V
